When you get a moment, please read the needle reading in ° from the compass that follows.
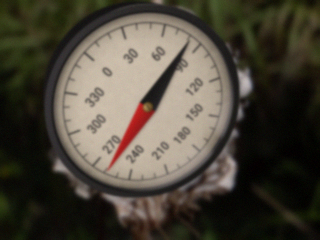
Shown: 260 °
